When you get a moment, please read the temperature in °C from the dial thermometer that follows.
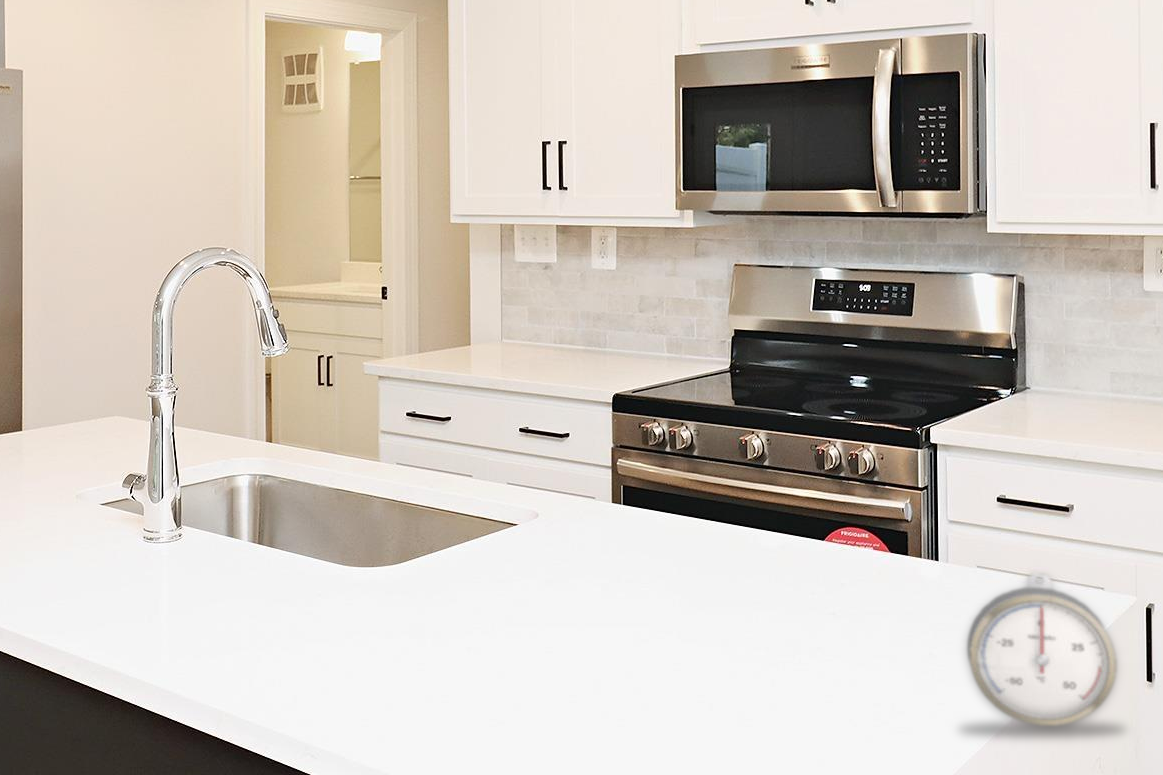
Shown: 0 °C
